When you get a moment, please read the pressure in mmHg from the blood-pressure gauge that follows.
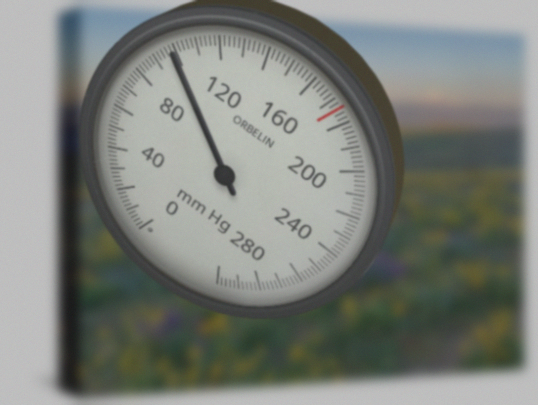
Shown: 100 mmHg
